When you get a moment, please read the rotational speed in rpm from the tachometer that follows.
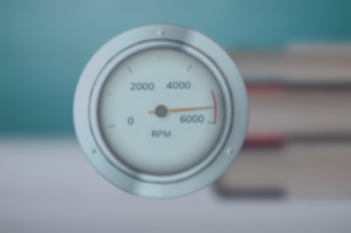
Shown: 5500 rpm
